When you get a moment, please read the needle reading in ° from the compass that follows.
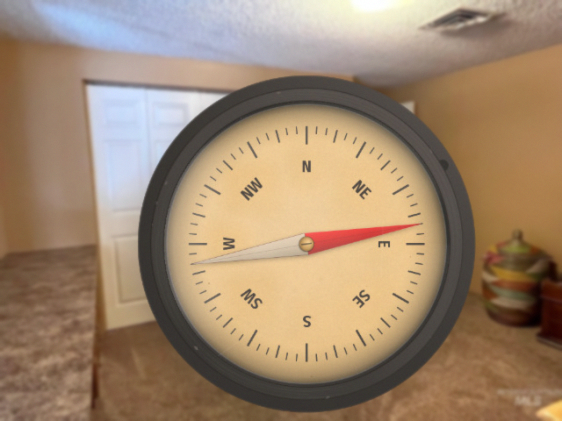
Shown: 80 °
